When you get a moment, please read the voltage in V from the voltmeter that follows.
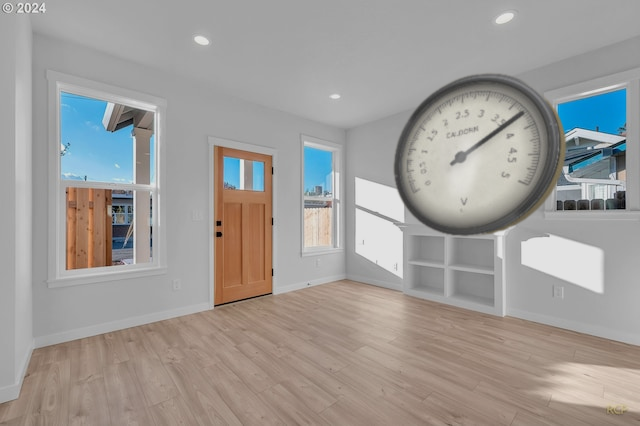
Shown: 3.75 V
